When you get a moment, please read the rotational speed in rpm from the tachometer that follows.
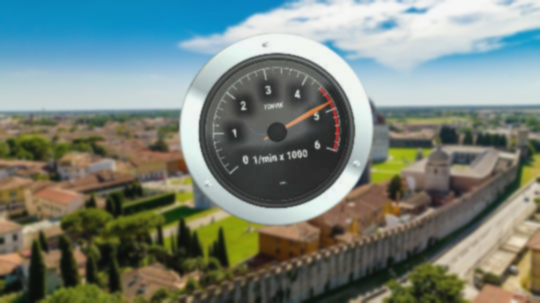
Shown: 4800 rpm
